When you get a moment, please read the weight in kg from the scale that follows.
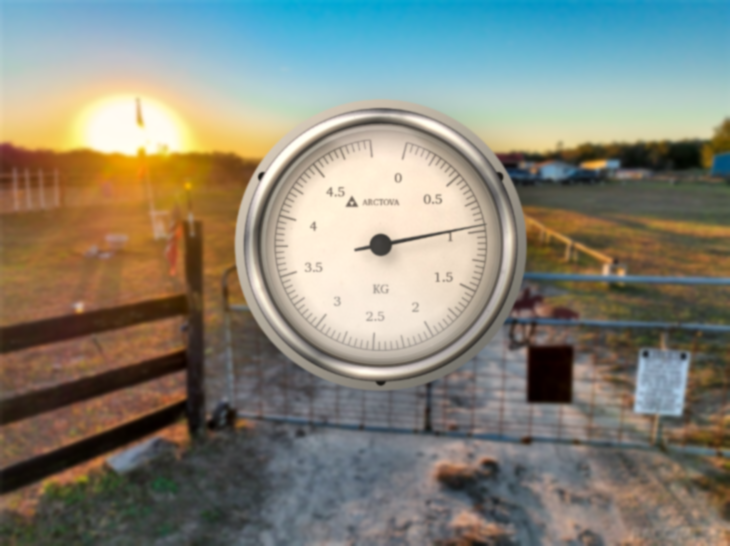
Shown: 0.95 kg
